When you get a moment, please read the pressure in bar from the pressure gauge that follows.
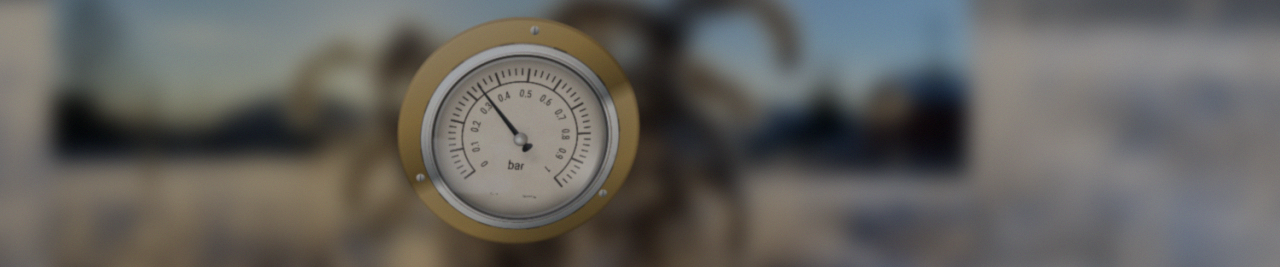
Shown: 0.34 bar
